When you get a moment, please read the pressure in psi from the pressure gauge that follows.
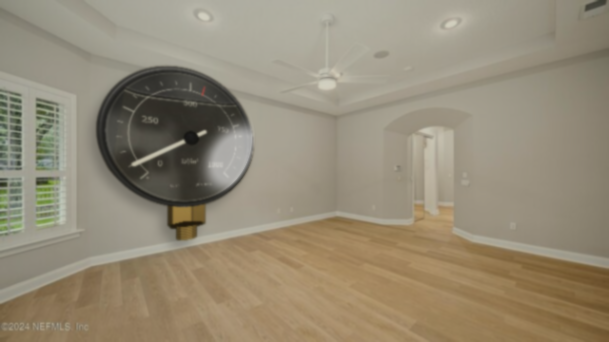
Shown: 50 psi
